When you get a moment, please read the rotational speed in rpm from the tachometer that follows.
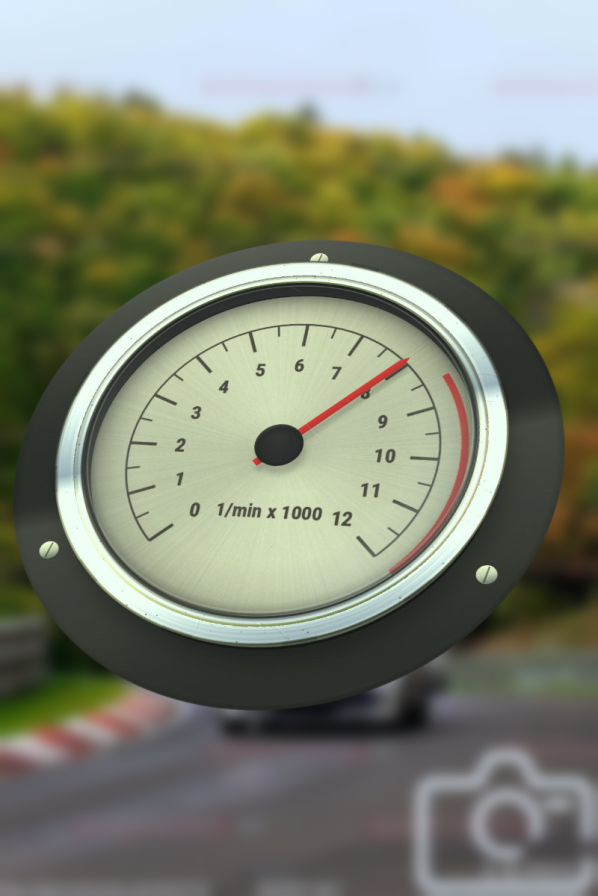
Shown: 8000 rpm
